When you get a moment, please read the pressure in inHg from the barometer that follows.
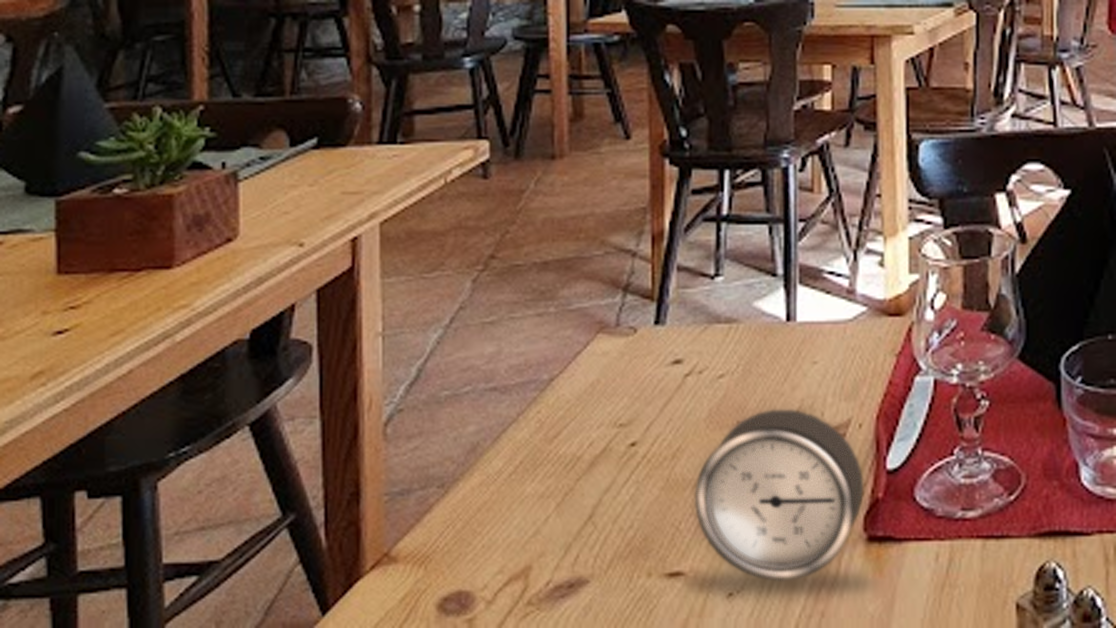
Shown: 30.4 inHg
